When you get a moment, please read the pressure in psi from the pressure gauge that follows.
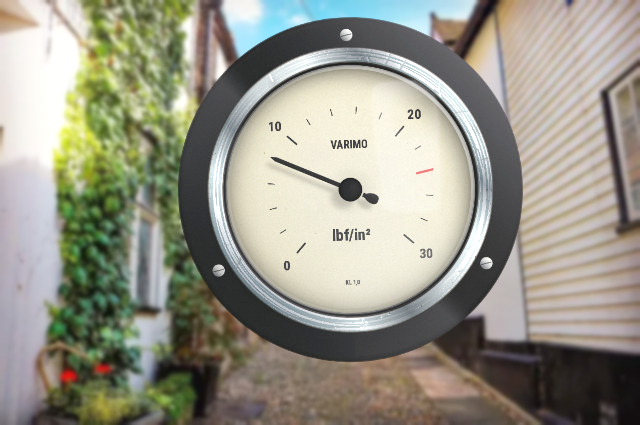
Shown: 8 psi
